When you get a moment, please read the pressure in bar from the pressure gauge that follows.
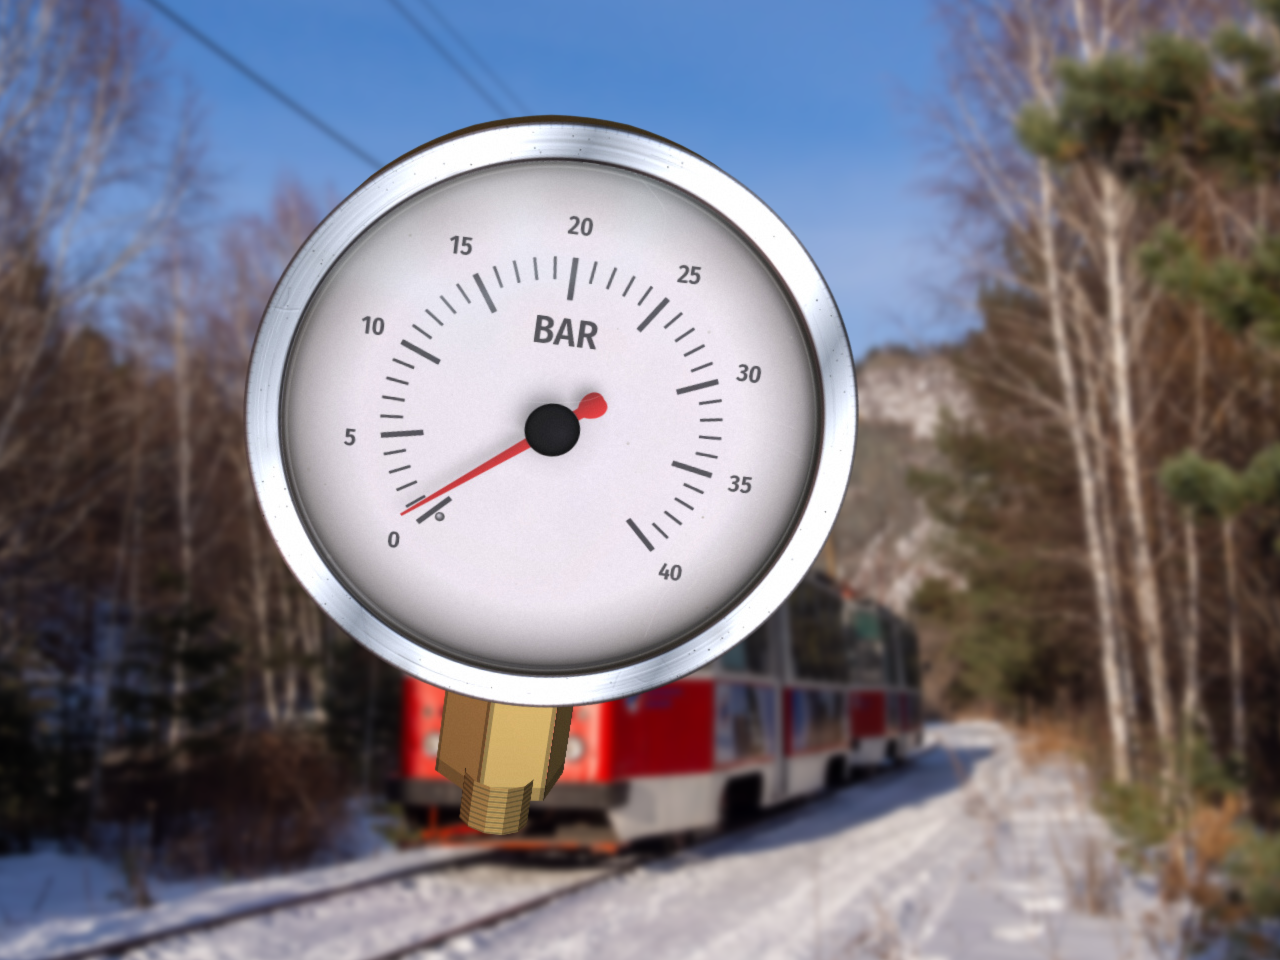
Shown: 1 bar
